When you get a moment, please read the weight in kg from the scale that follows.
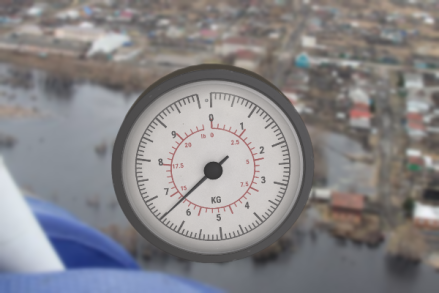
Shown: 6.5 kg
